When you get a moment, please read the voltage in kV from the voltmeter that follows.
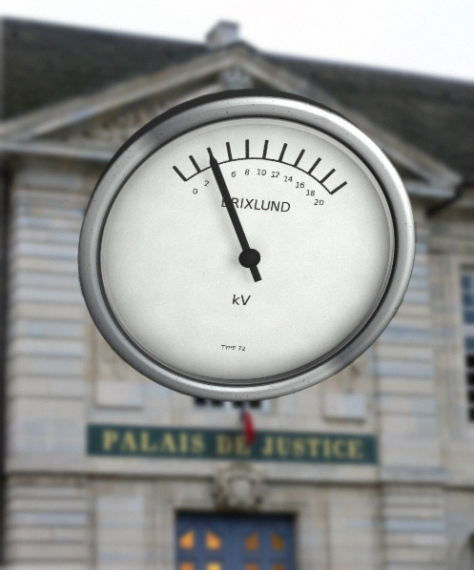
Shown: 4 kV
